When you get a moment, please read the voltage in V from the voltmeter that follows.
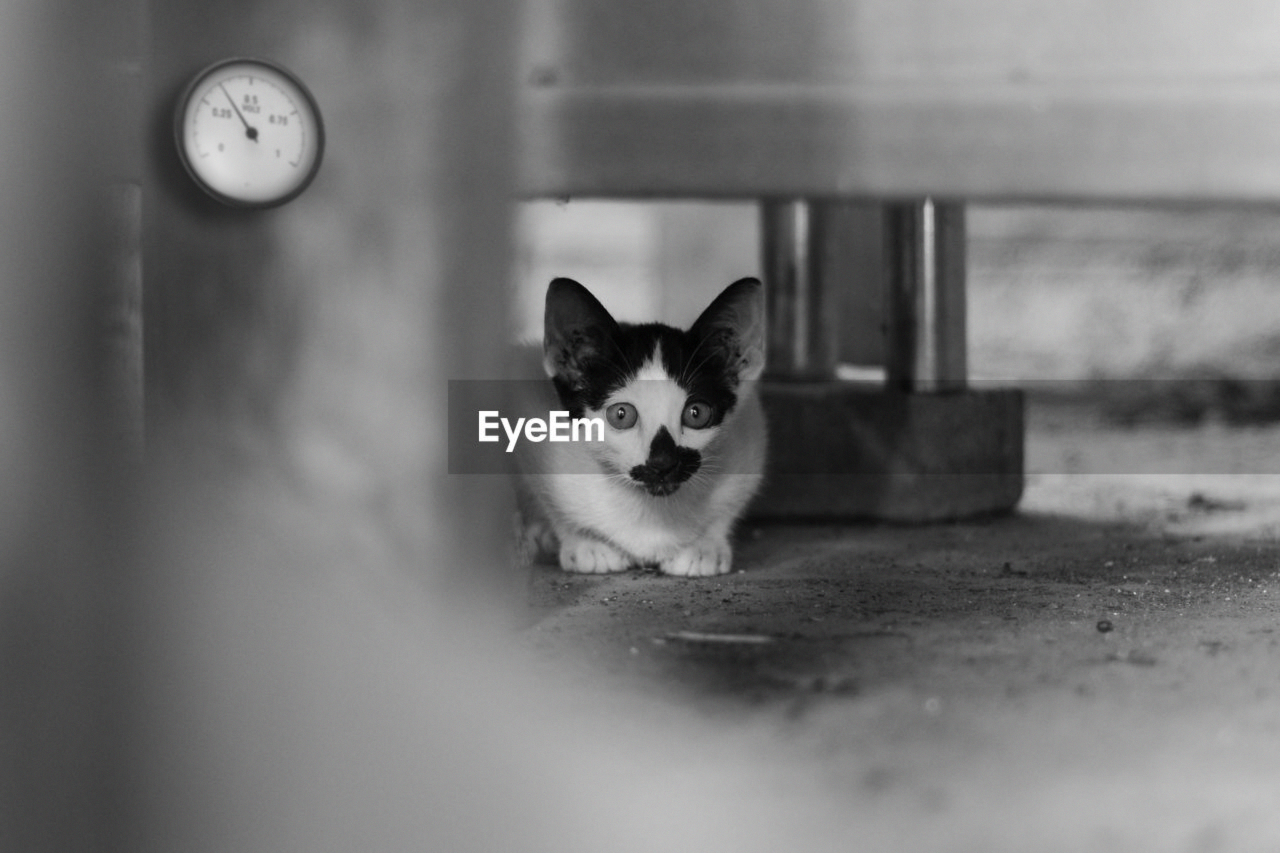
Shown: 0.35 V
